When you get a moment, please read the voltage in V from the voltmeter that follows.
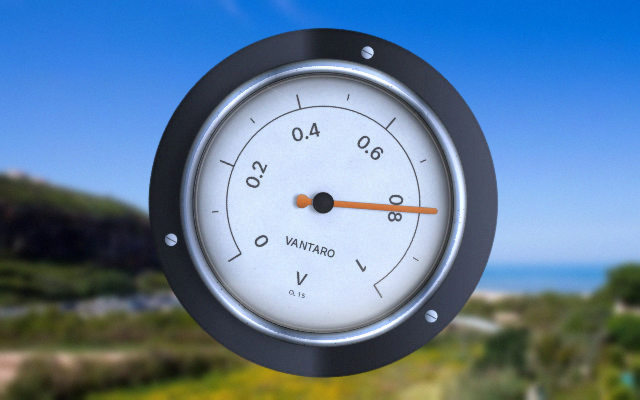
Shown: 0.8 V
